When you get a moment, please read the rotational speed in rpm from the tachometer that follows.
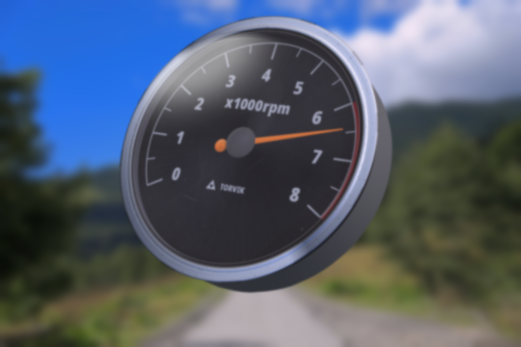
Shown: 6500 rpm
